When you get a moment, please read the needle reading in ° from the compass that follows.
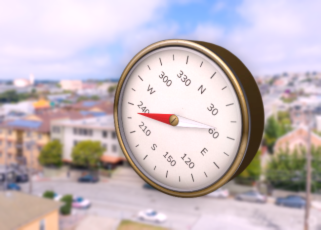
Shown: 232.5 °
